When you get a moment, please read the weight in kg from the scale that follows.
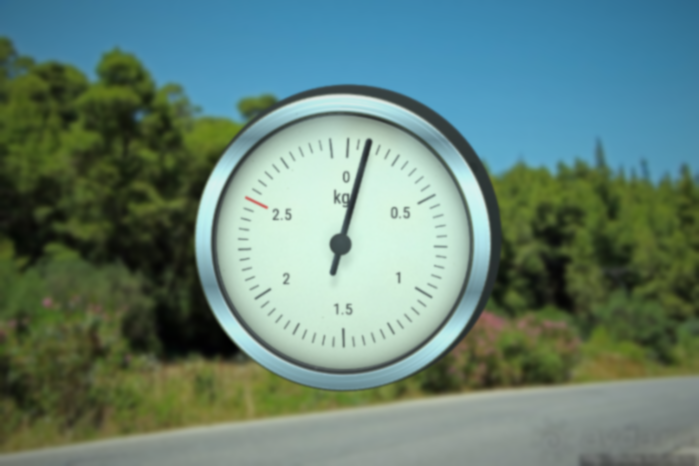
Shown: 0.1 kg
